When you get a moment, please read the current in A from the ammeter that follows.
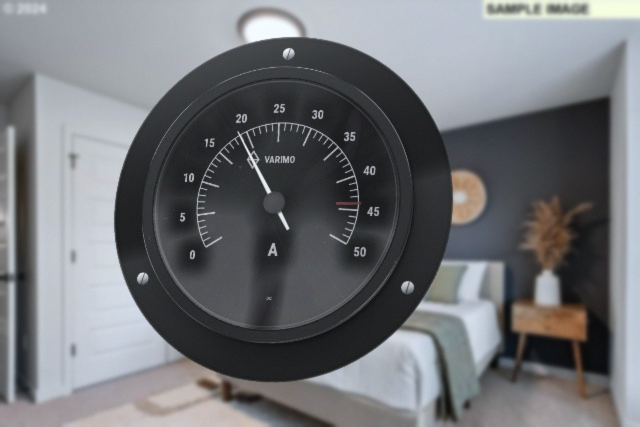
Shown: 19 A
